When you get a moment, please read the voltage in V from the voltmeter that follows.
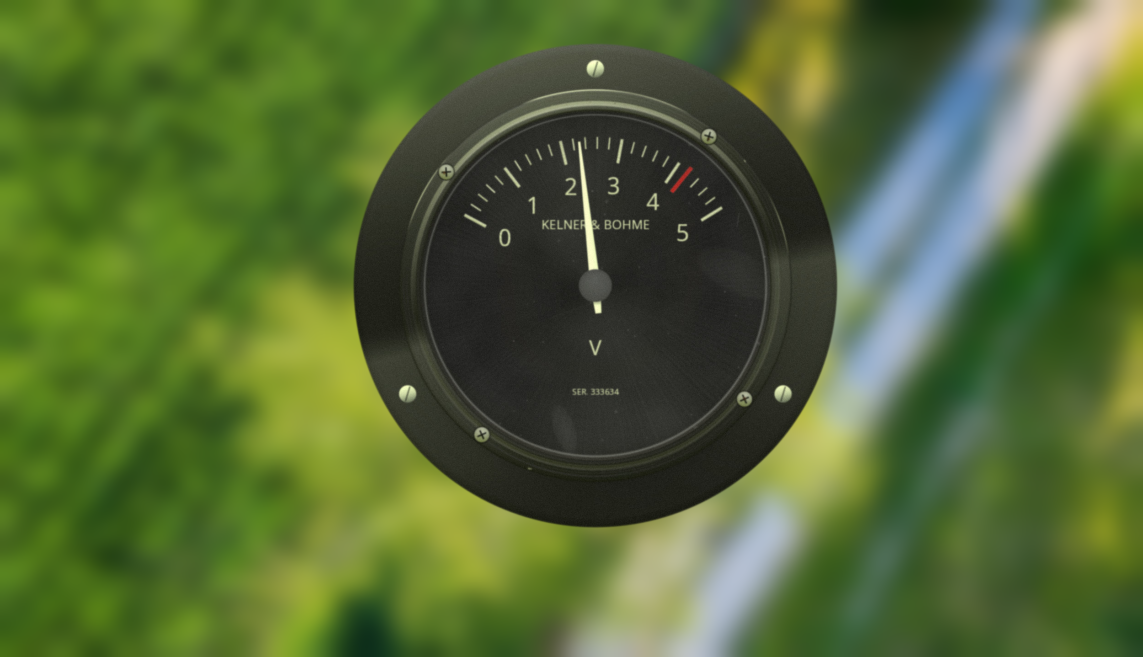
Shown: 2.3 V
